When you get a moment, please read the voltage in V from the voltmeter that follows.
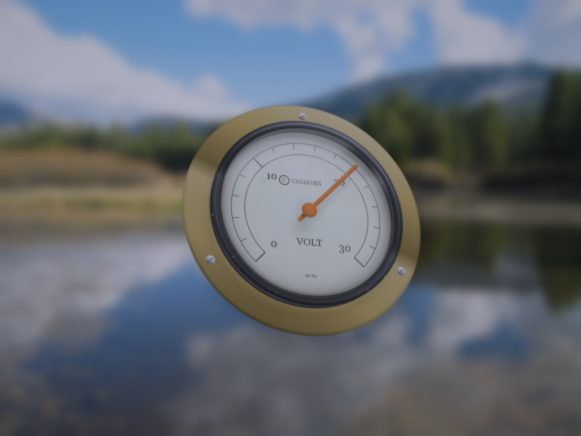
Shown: 20 V
